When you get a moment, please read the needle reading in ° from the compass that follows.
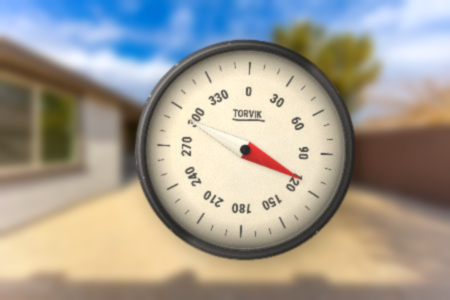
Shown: 115 °
